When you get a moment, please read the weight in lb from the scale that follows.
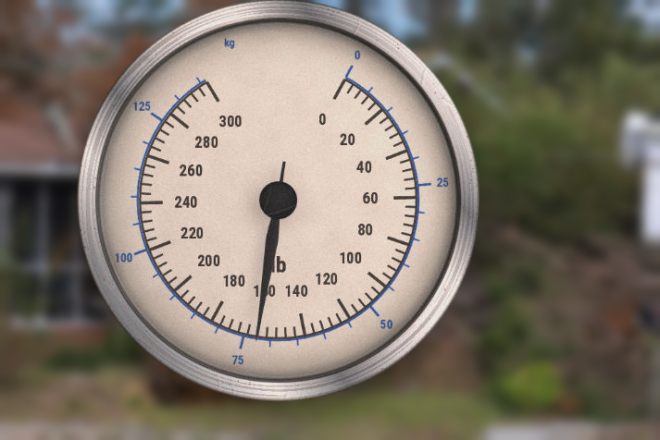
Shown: 160 lb
